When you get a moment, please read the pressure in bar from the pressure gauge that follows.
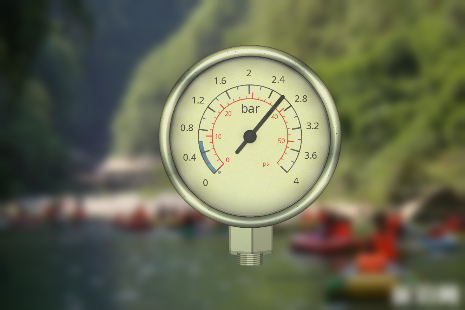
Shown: 2.6 bar
